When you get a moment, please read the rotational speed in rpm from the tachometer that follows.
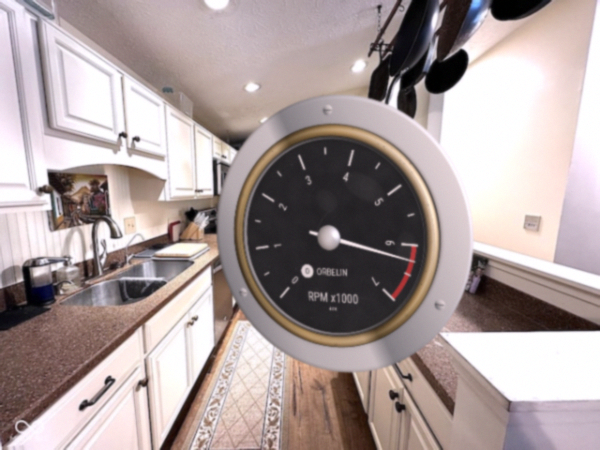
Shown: 6250 rpm
